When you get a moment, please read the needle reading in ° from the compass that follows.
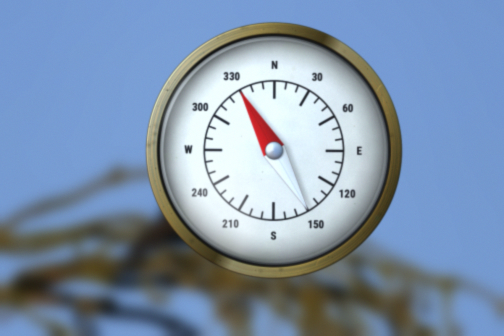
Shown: 330 °
